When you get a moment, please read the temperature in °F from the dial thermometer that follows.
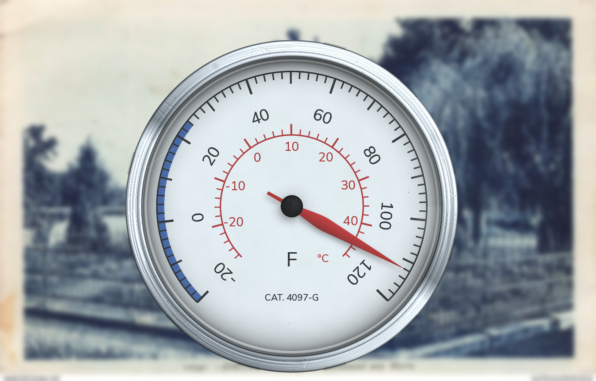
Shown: 112 °F
